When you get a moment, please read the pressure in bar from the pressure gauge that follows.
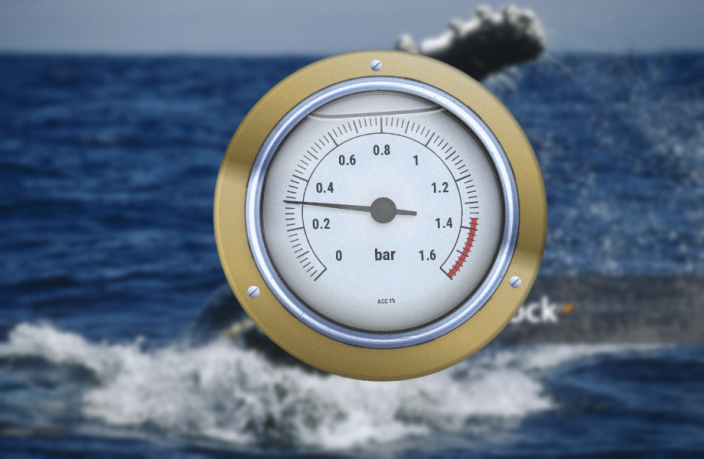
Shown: 0.3 bar
